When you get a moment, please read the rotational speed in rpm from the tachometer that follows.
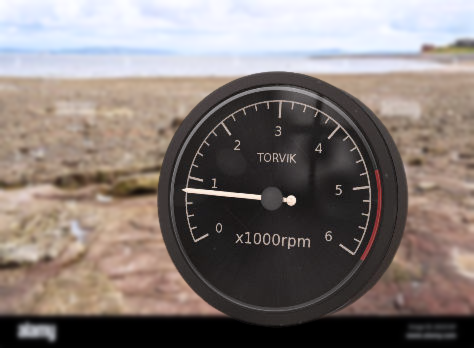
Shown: 800 rpm
